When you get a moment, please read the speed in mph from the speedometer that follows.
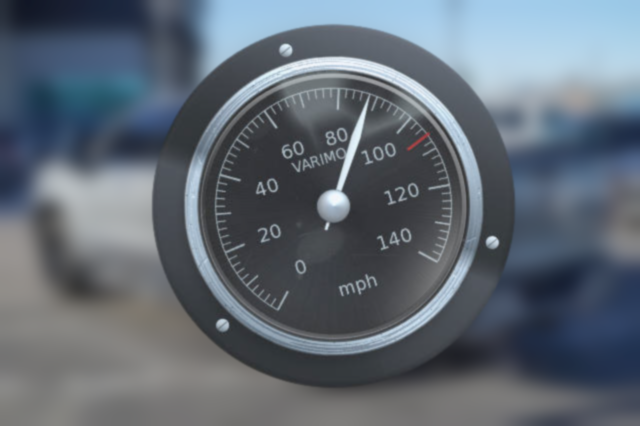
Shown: 88 mph
